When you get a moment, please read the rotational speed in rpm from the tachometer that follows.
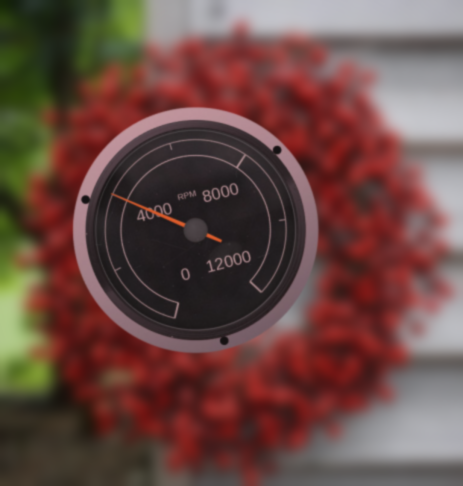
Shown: 4000 rpm
